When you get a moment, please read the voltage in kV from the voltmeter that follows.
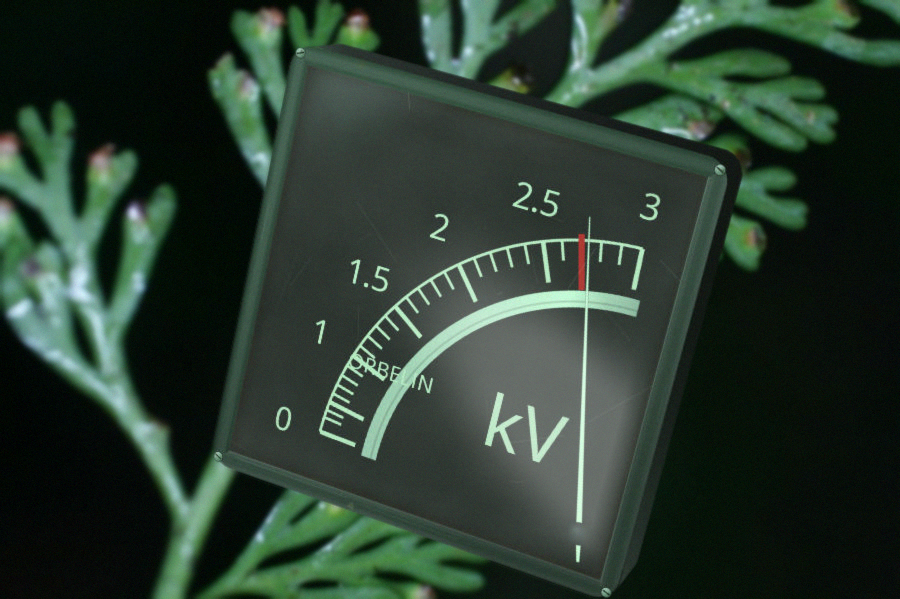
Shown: 2.75 kV
